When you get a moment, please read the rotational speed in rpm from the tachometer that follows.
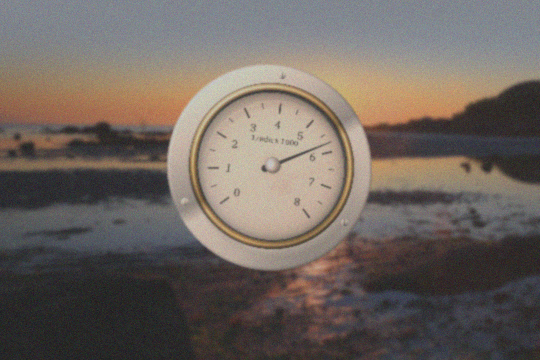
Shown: 5750 rpm
